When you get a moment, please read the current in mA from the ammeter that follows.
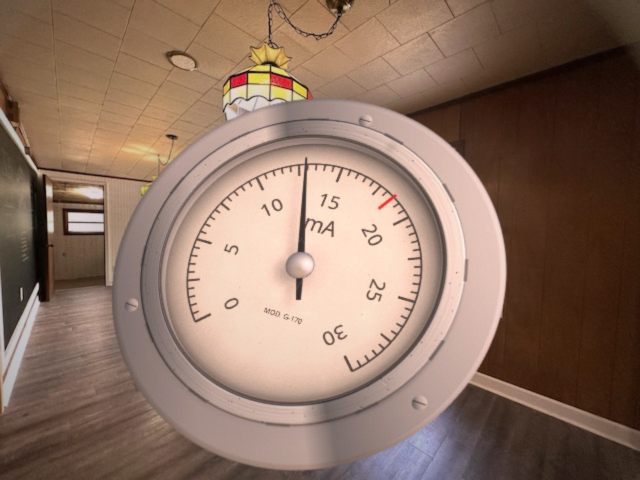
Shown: 13 mA
